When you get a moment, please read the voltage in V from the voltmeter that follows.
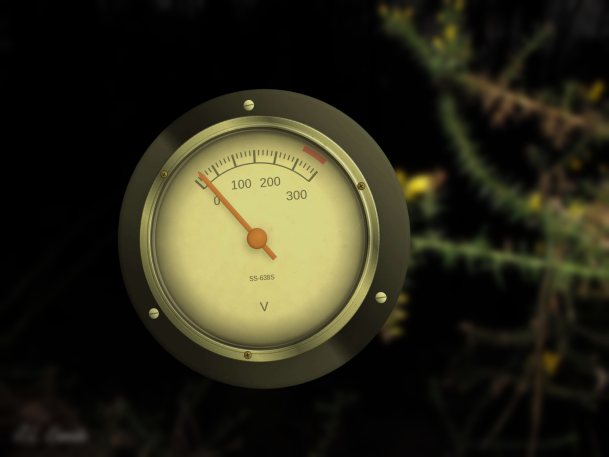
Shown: 20 V
